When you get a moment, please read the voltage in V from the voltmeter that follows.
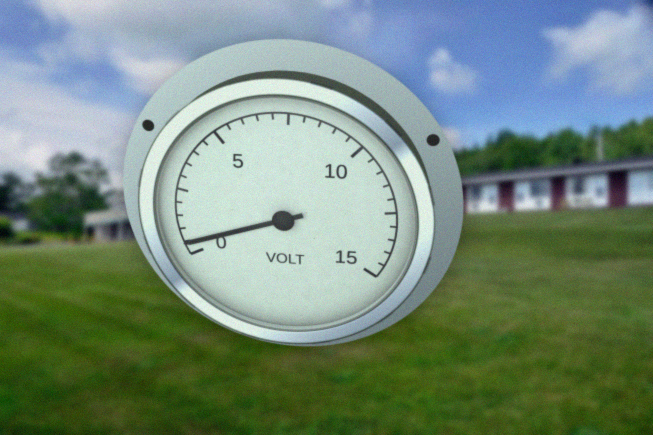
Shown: 0.5 V
